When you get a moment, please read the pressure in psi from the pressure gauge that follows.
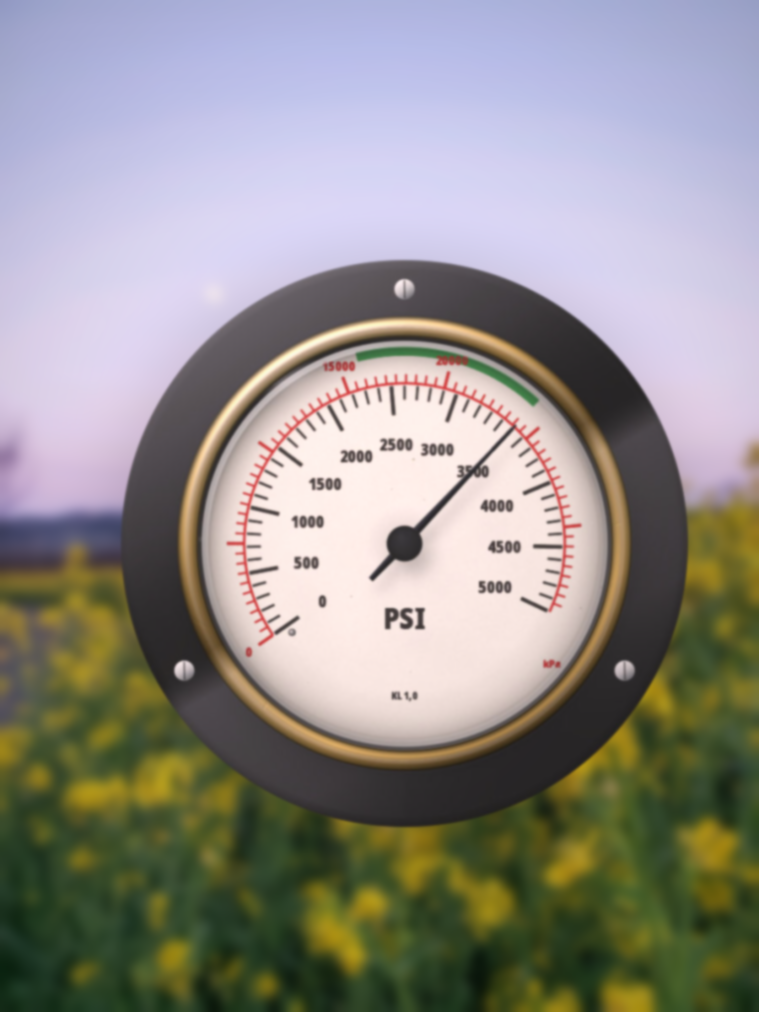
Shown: 3500 psi
